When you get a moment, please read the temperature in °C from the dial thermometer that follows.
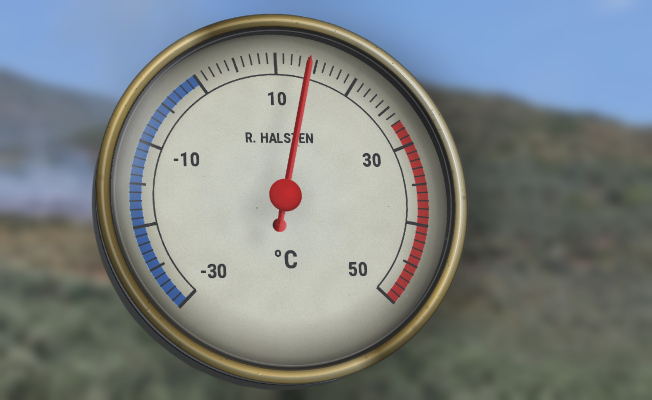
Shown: 14 °C
